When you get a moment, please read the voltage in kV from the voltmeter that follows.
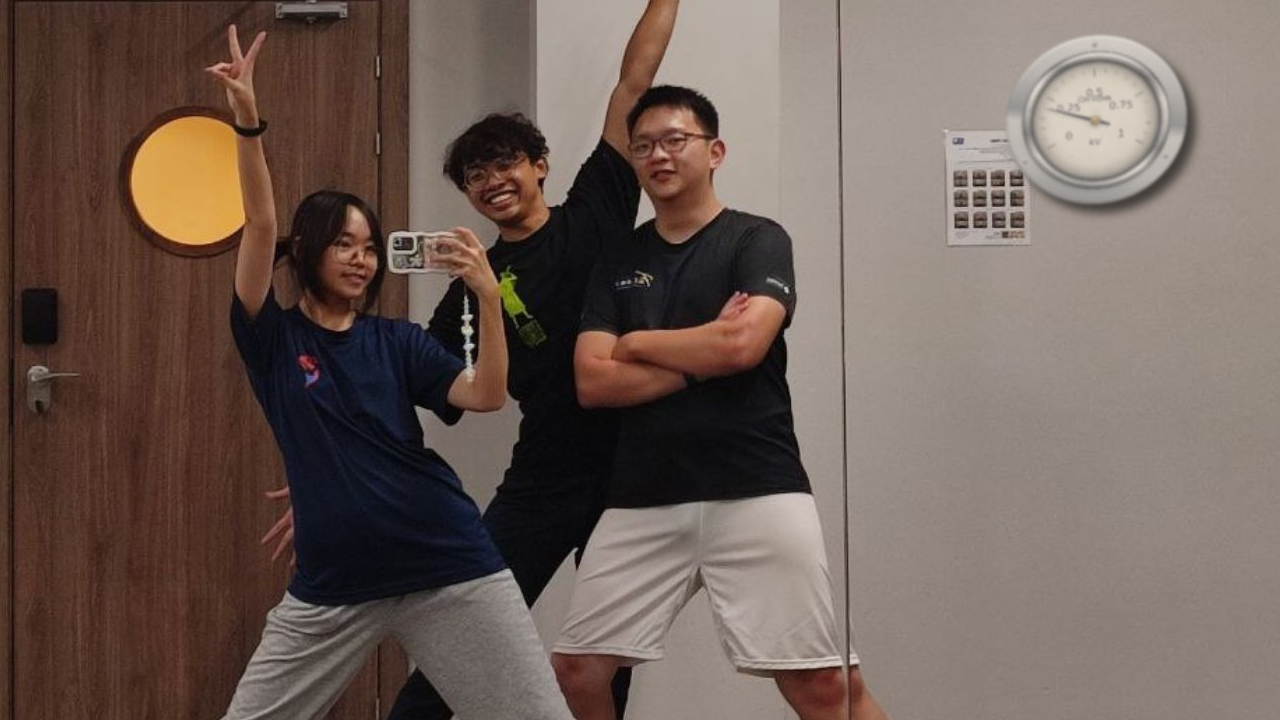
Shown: 0.2 kV
